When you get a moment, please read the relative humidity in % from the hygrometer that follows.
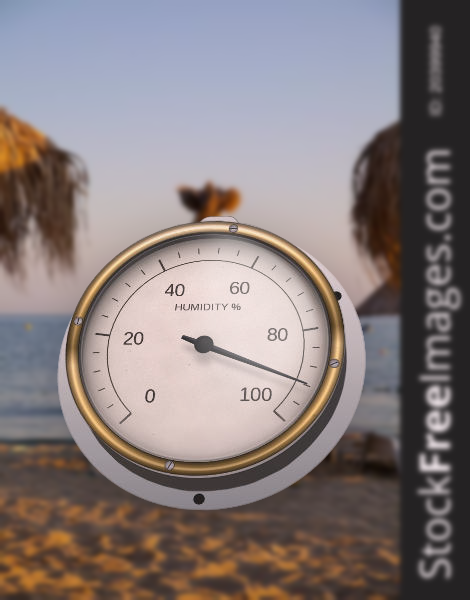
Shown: 92 %
